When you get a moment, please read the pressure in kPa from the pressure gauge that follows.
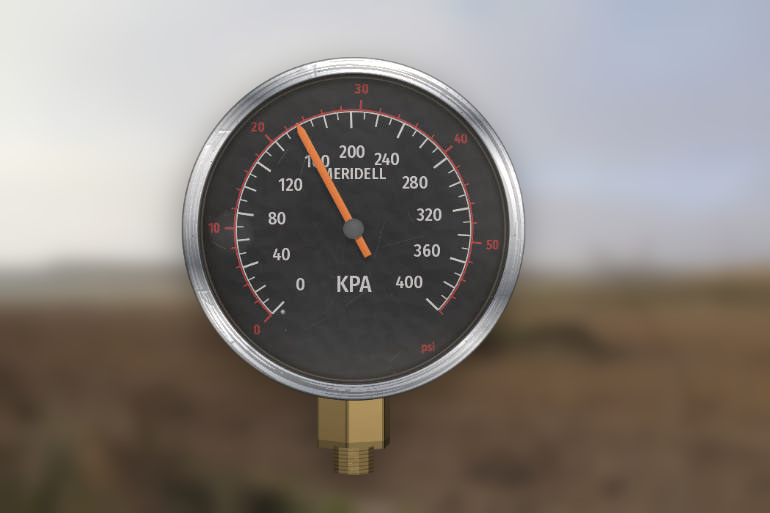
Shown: 160 kPa
